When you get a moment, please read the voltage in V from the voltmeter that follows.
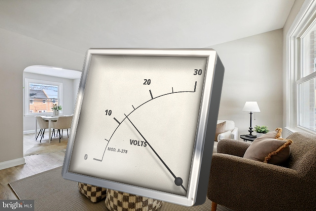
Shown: 12.5 V
